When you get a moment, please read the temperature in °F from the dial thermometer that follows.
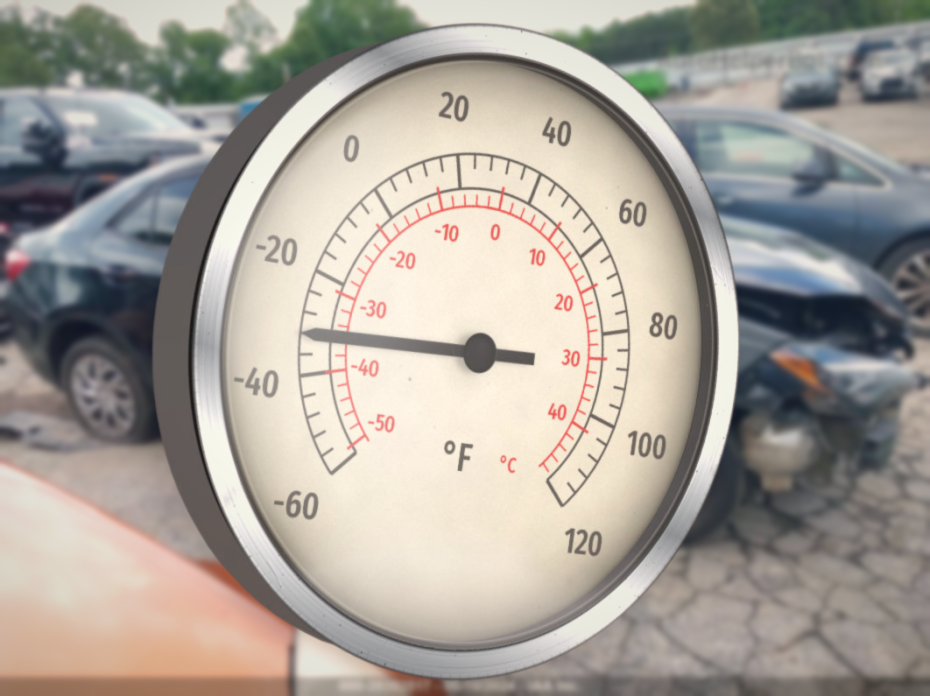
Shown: -32 °F
